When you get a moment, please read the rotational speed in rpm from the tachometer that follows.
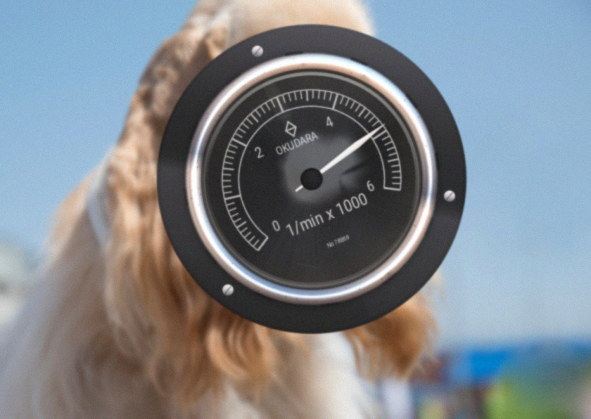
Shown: 4900 rpm
